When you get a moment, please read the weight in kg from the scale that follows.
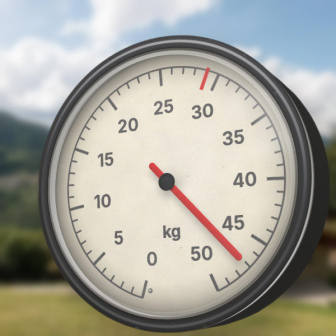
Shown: 47 kg
